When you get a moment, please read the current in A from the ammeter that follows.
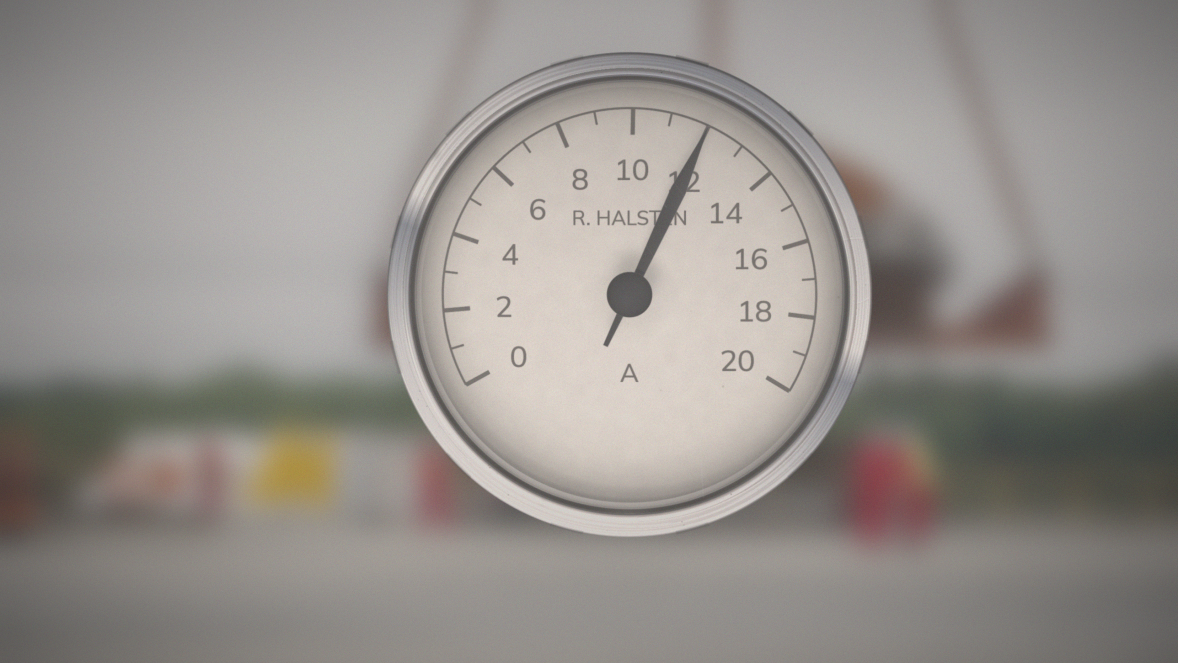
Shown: 12 A
